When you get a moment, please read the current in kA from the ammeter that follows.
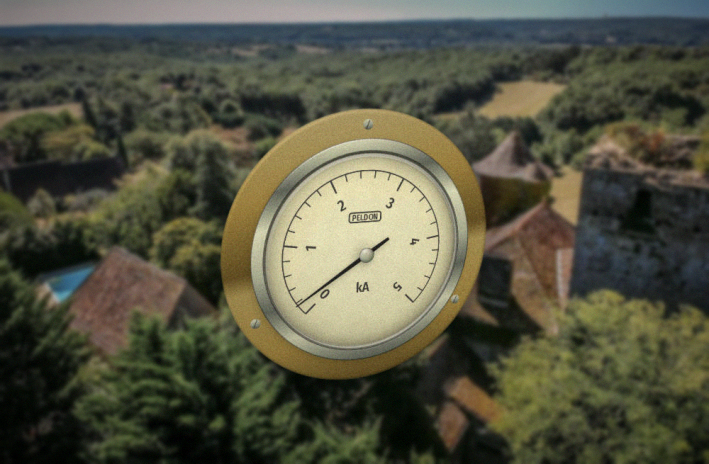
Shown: 0.2 kA
